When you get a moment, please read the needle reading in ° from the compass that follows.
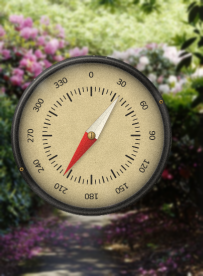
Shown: 215 °
